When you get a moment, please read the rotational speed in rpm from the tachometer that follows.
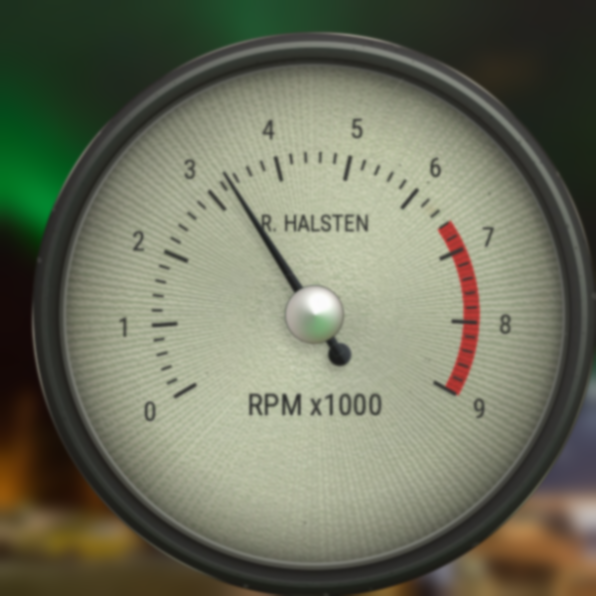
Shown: 3300 rpm
